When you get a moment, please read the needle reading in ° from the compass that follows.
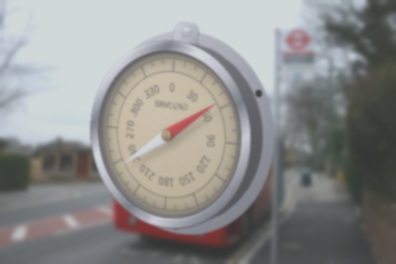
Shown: 55 °
